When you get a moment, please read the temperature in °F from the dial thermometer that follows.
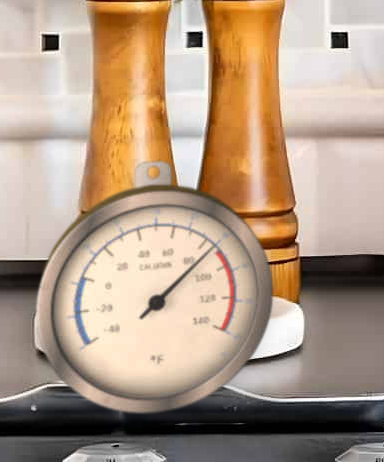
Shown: 85 °F
